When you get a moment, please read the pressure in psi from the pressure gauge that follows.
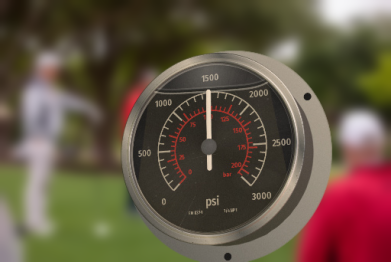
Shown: 1500 psi
